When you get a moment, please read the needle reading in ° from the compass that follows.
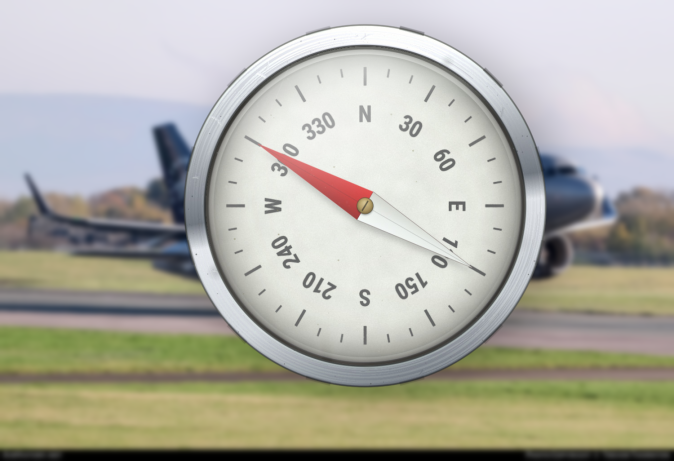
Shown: 300 °
